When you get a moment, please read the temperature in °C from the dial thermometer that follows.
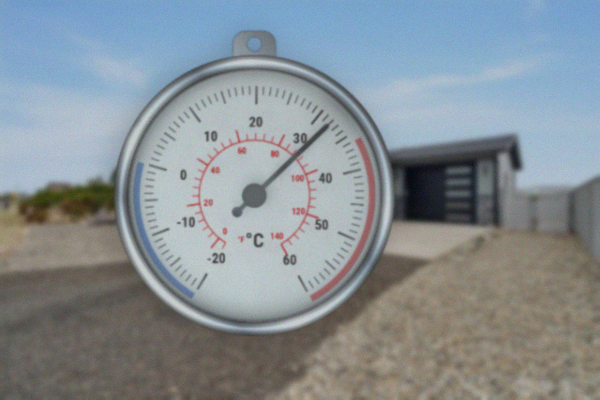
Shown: 32 °C
